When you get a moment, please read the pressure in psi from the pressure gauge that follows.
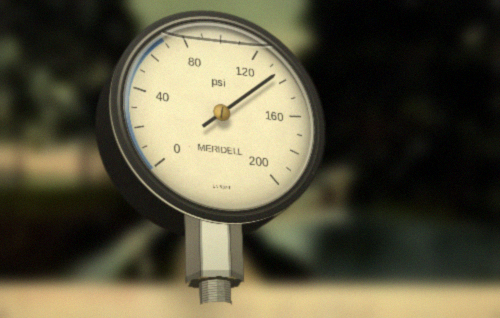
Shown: 135 psi
